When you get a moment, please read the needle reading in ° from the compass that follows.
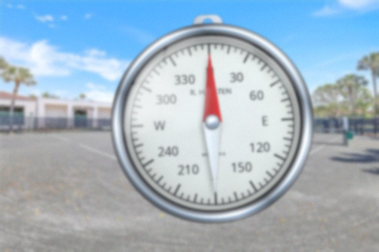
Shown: 0 °
